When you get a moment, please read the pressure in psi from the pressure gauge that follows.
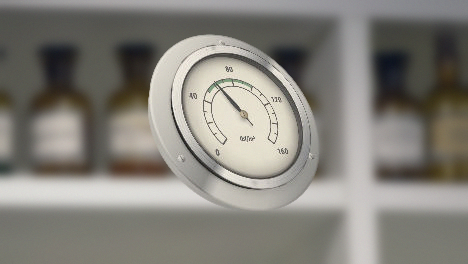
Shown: 60 psi
